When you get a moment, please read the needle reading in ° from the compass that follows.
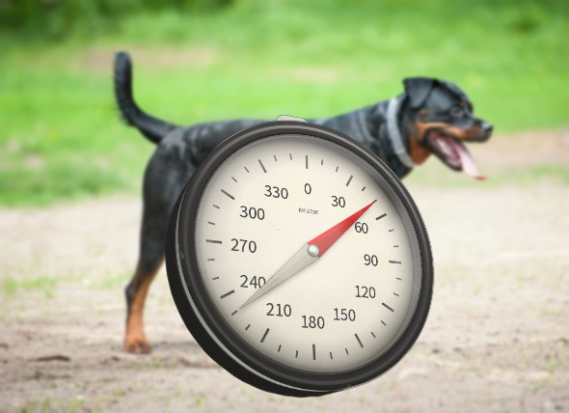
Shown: 50 °
